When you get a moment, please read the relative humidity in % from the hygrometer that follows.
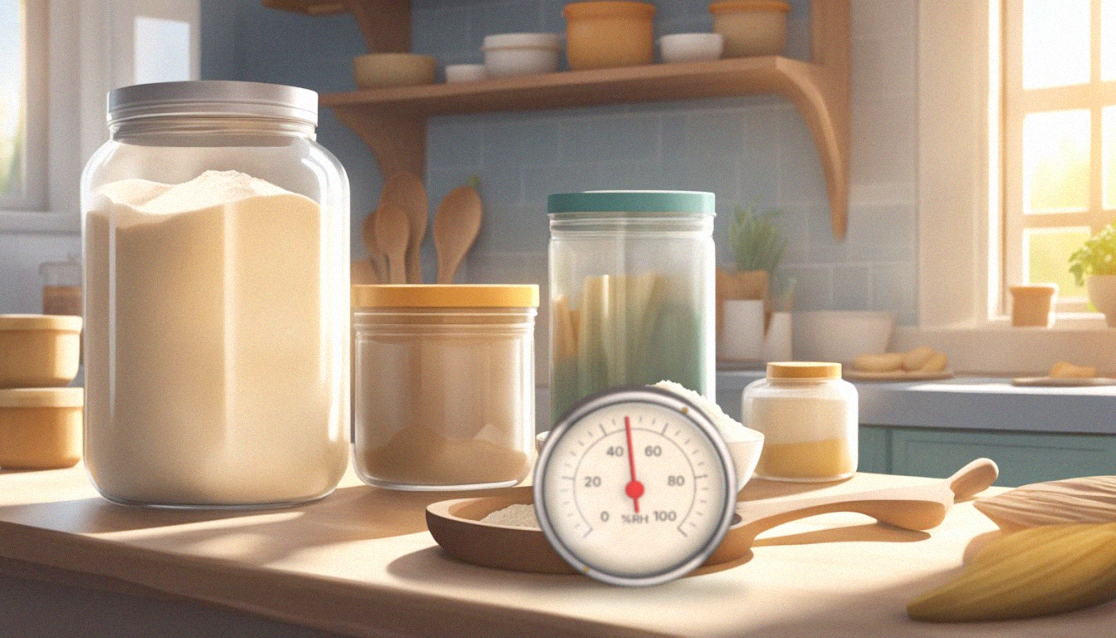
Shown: 48 %
